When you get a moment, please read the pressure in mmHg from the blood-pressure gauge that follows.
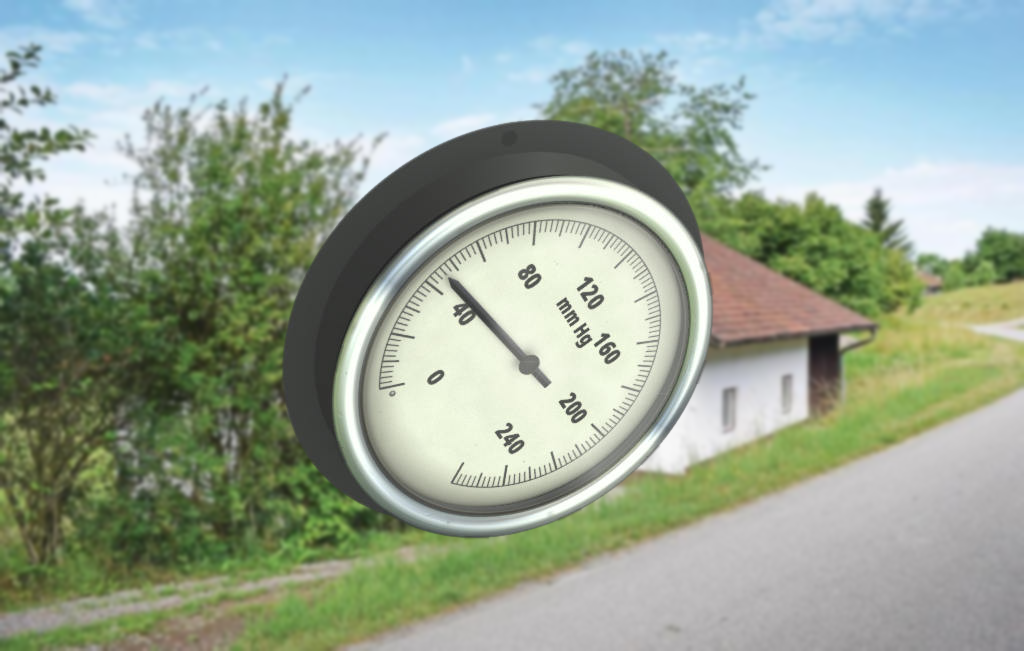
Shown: 46 mmHg
